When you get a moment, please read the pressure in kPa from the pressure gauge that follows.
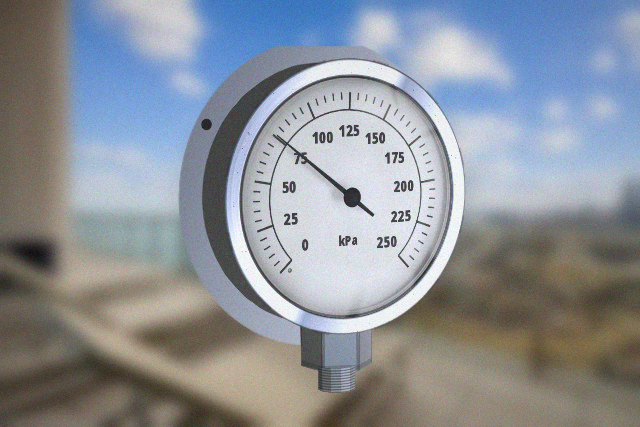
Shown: 75 kPa
